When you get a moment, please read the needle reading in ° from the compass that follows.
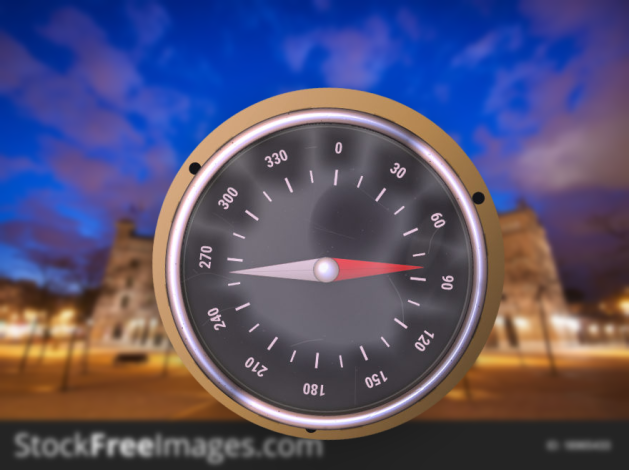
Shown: 82.5 °
